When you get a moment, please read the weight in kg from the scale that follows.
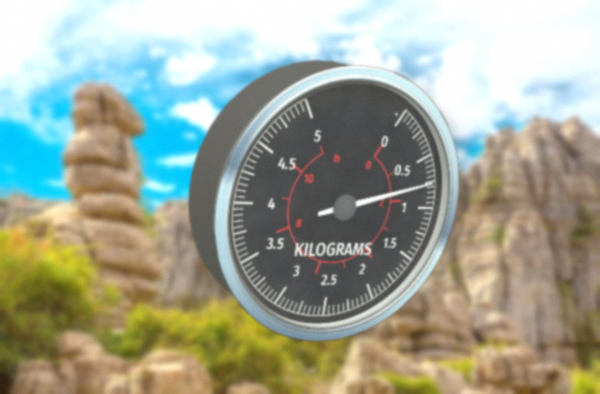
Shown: 0.75 kg
